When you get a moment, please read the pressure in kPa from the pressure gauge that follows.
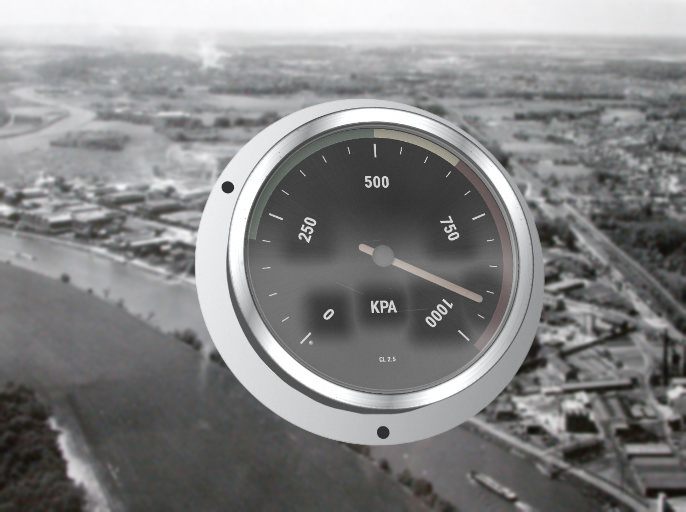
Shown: 925 kPa
